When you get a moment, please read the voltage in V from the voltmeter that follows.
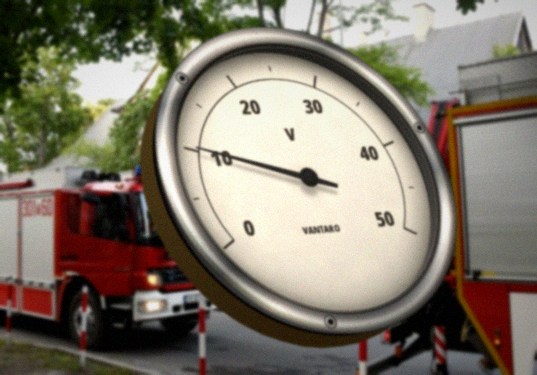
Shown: 10 V
